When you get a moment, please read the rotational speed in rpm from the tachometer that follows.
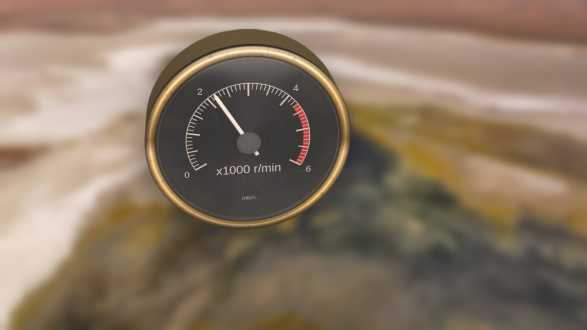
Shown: 2200 rpm
